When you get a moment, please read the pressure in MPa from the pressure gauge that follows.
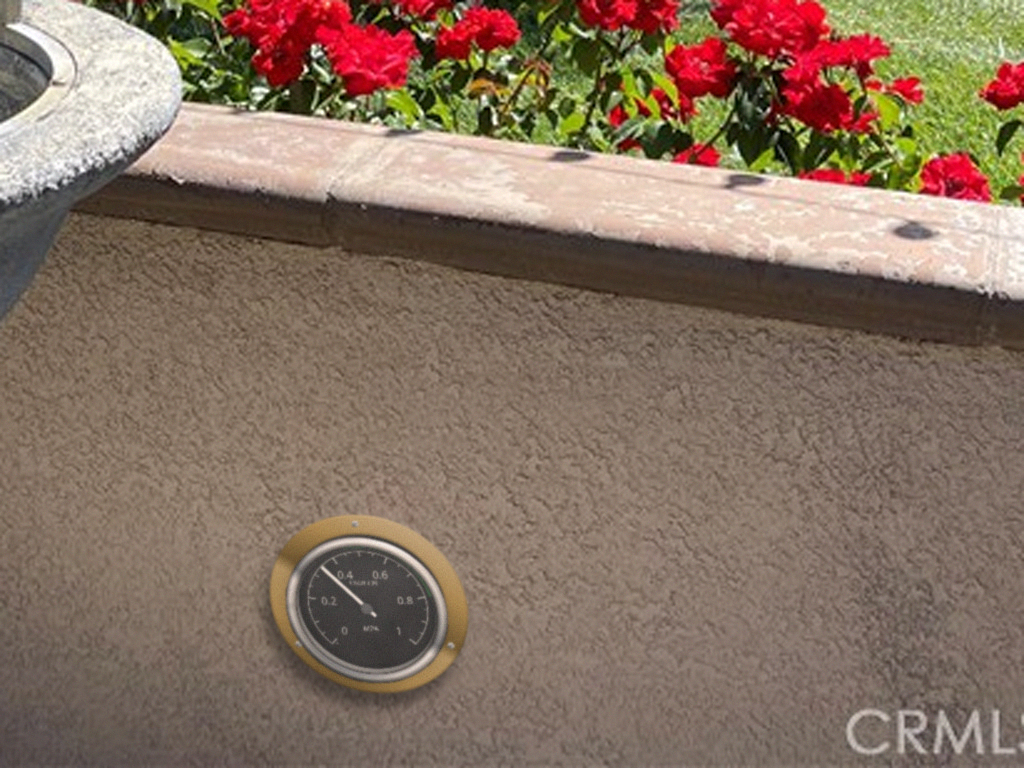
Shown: 0.35 MPa
